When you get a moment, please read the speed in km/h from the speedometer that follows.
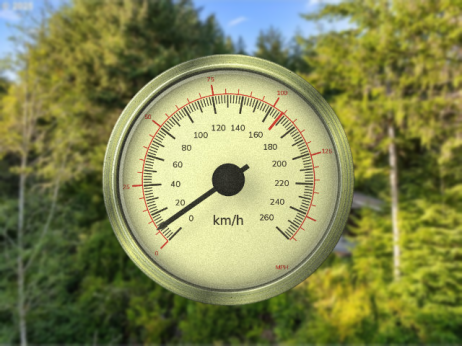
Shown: 10 km/h
